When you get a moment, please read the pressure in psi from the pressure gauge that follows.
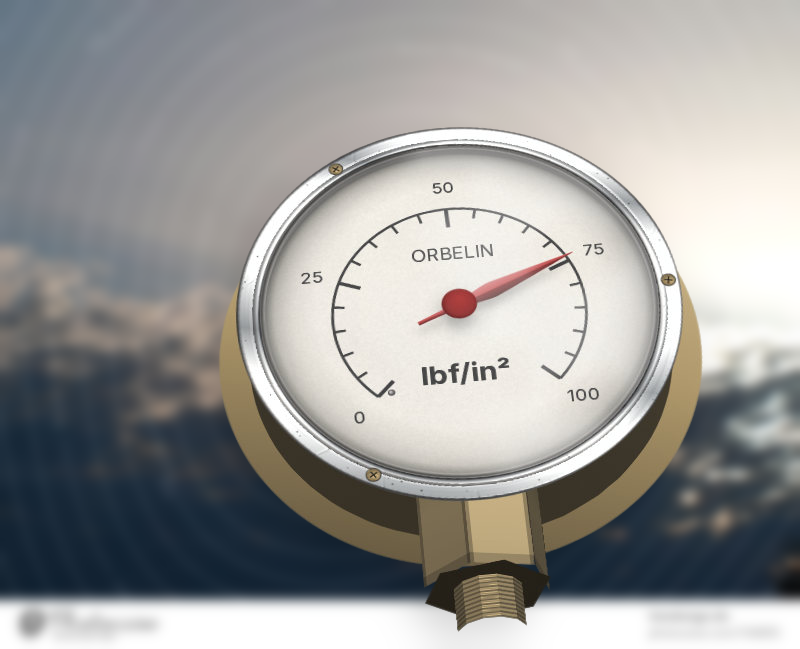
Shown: 75 psi
